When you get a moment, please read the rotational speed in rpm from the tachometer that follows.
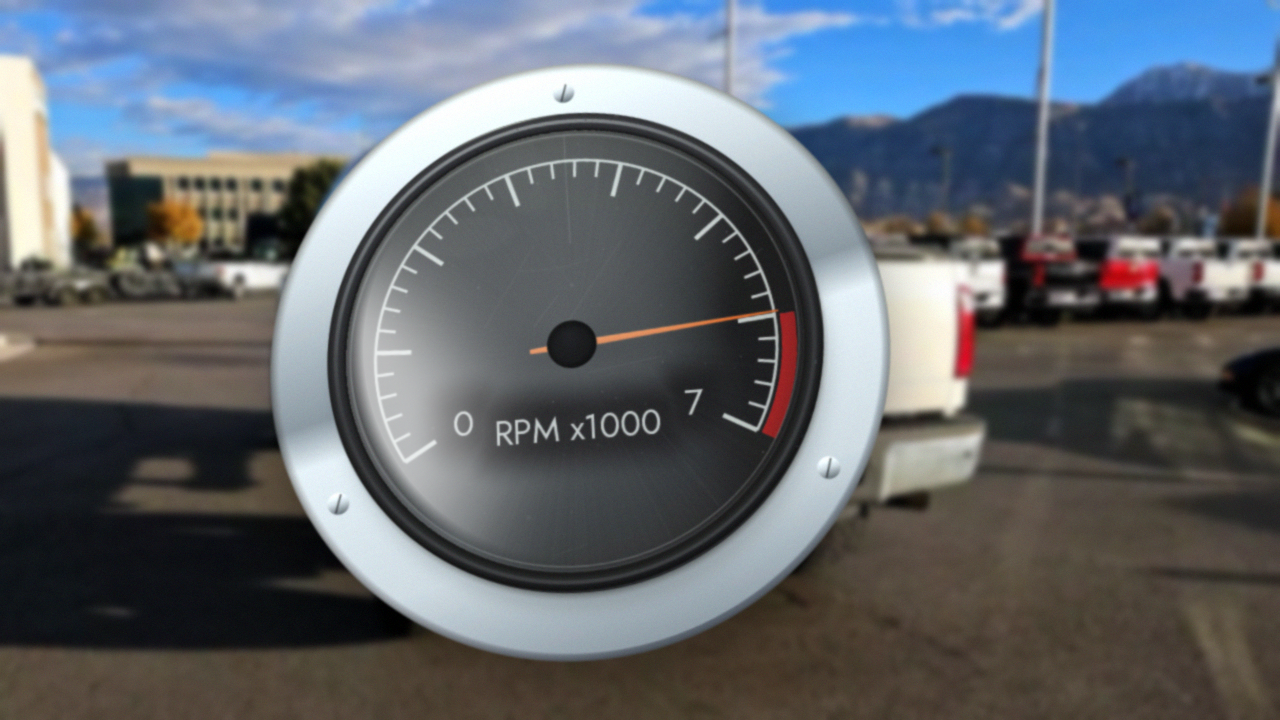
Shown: 6000 rpm
